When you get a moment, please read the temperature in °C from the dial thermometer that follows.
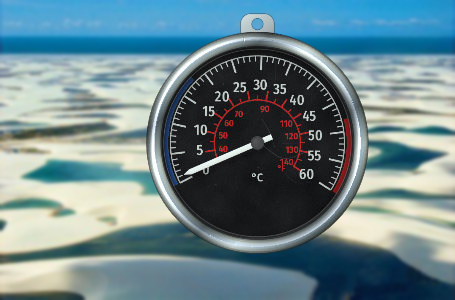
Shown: 1 °C
